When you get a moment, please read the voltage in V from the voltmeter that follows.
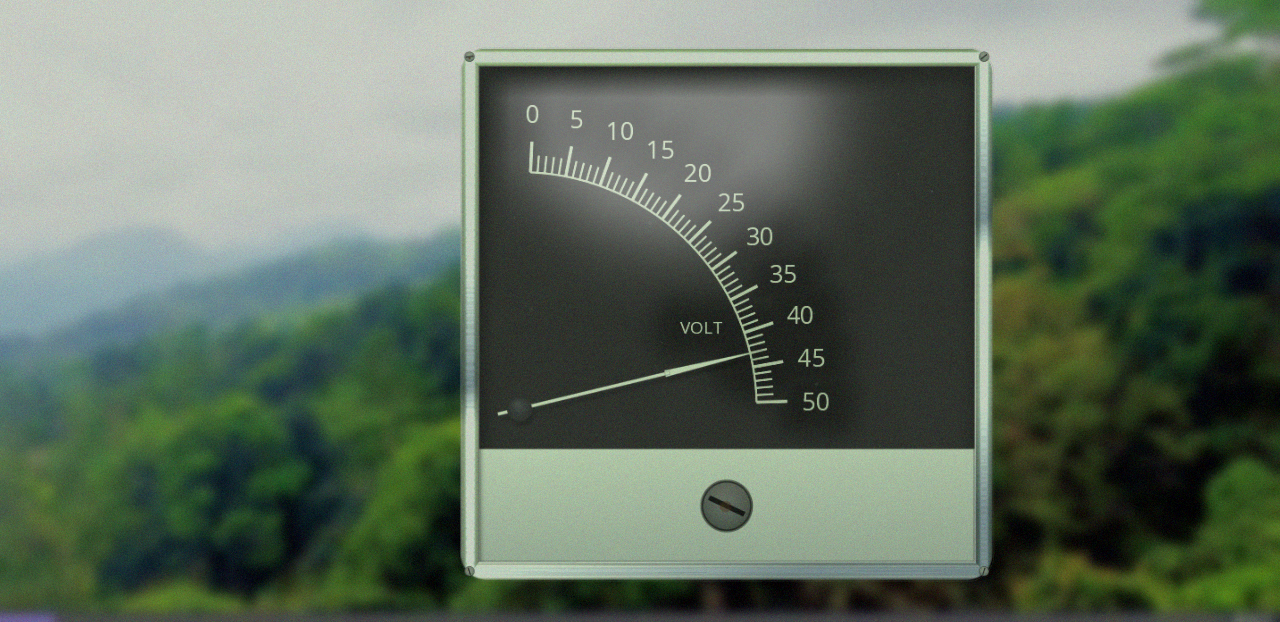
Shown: 43 V
